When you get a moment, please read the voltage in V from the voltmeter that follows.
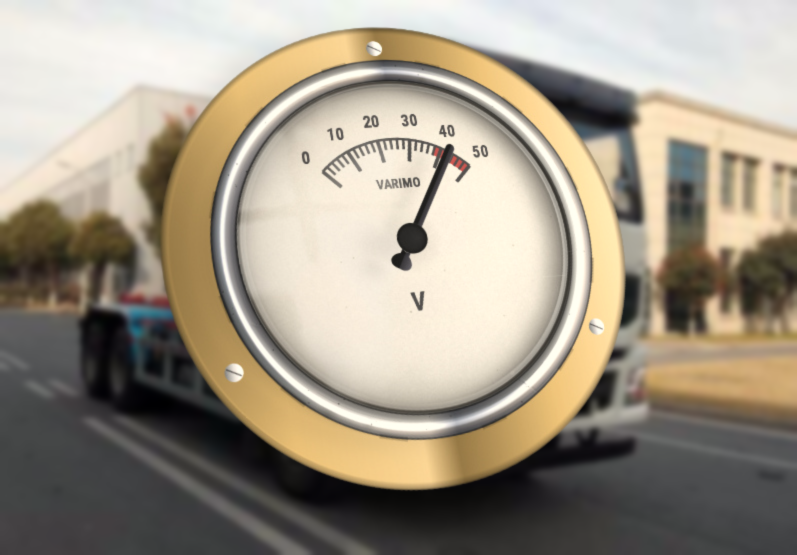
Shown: 42 V
